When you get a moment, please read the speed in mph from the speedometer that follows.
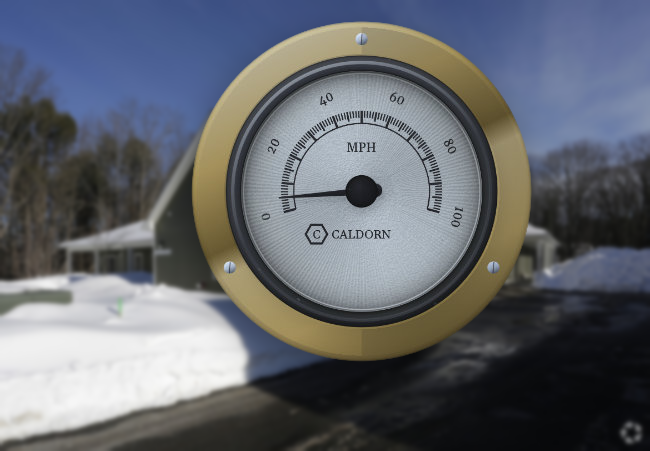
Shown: 5 mph
